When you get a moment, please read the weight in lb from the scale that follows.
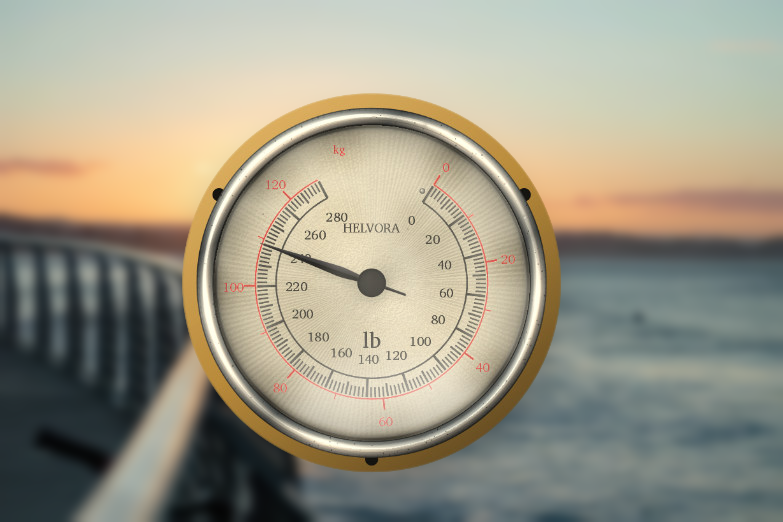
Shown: 240 lb
